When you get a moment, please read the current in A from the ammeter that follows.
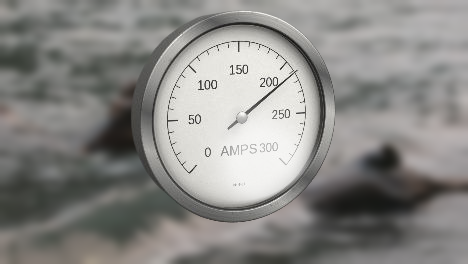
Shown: 210 A
